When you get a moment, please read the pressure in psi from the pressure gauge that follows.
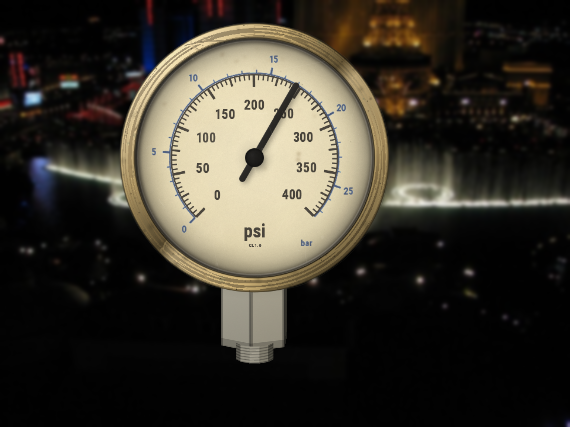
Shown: 245 psi
